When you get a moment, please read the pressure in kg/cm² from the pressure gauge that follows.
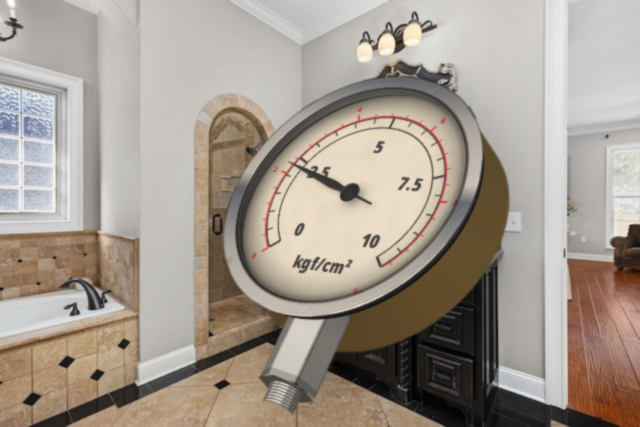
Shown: 2.25 kg/cm²
